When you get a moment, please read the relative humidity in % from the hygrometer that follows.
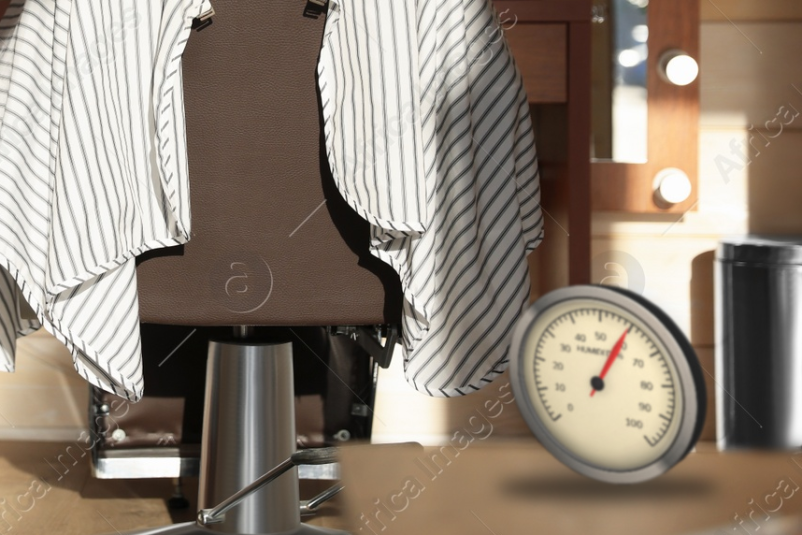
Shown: 60 %
